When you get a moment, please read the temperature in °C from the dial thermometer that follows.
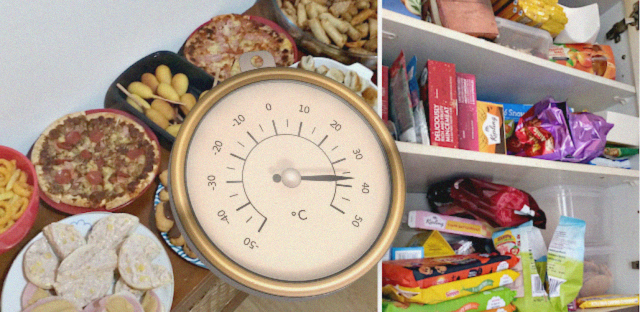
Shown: 37.5 °C
